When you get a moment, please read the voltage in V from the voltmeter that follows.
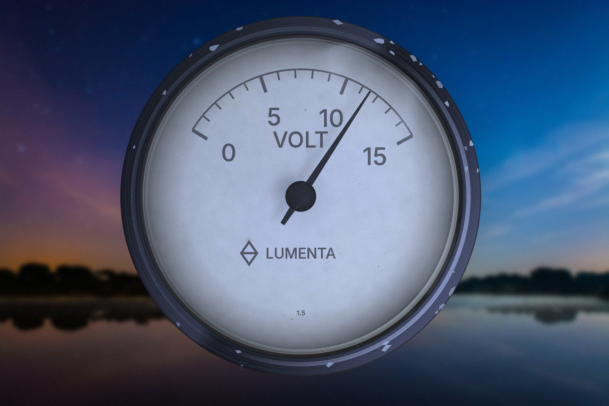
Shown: 11.5 V
